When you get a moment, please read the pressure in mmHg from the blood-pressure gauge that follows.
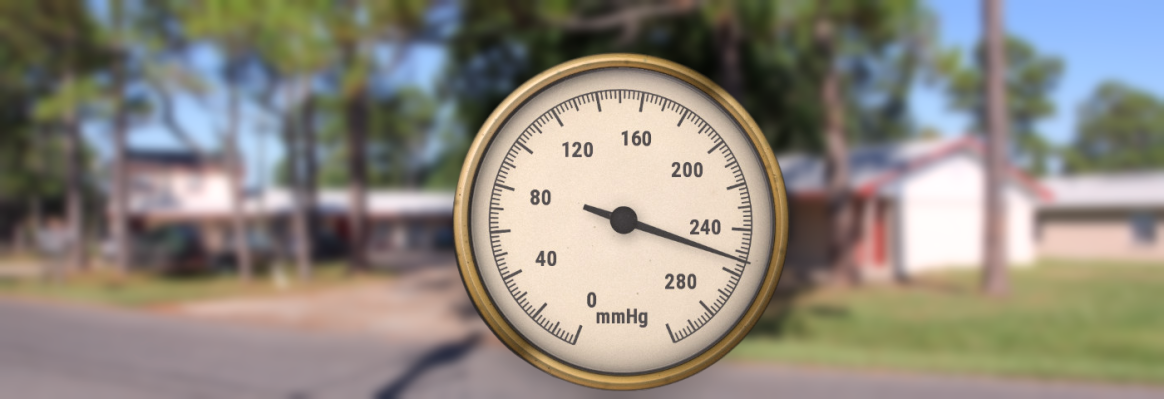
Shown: 254 mmHg
